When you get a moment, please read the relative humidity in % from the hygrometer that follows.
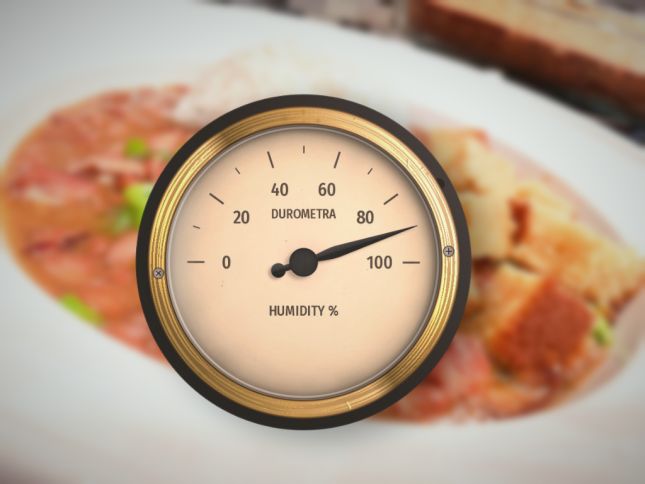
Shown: 90 %
